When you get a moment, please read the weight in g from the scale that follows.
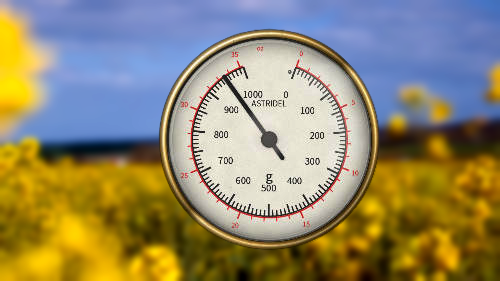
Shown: 950 g
